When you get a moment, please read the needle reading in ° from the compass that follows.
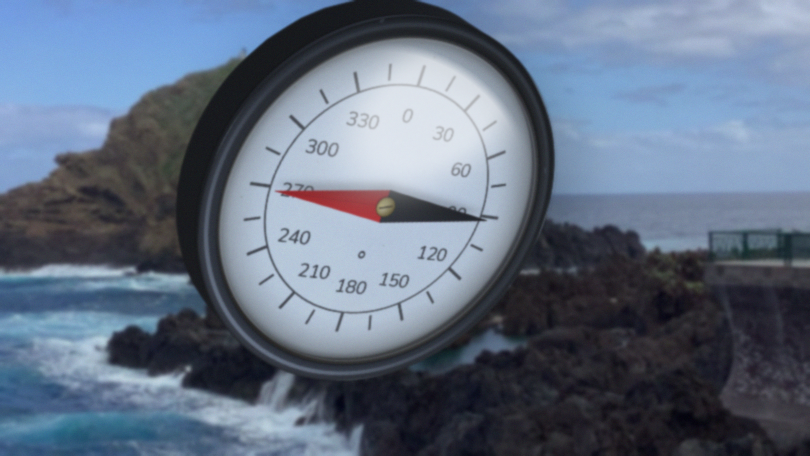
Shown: 270 °
